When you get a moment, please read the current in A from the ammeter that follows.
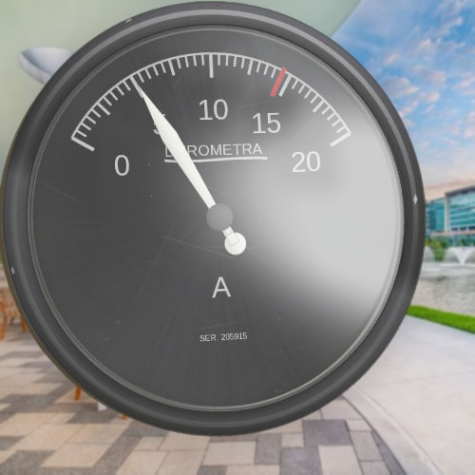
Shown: 5 A
